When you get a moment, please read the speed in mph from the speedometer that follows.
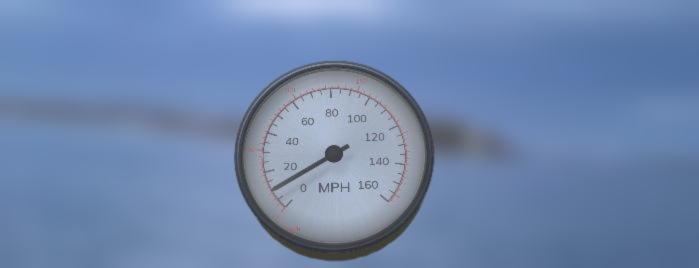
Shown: 10 mph
